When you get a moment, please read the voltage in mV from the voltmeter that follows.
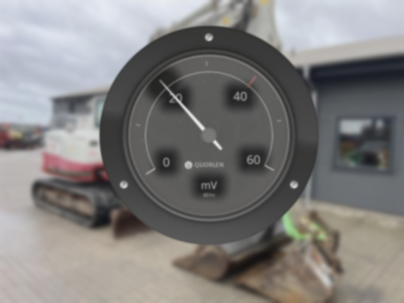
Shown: 20 mV
